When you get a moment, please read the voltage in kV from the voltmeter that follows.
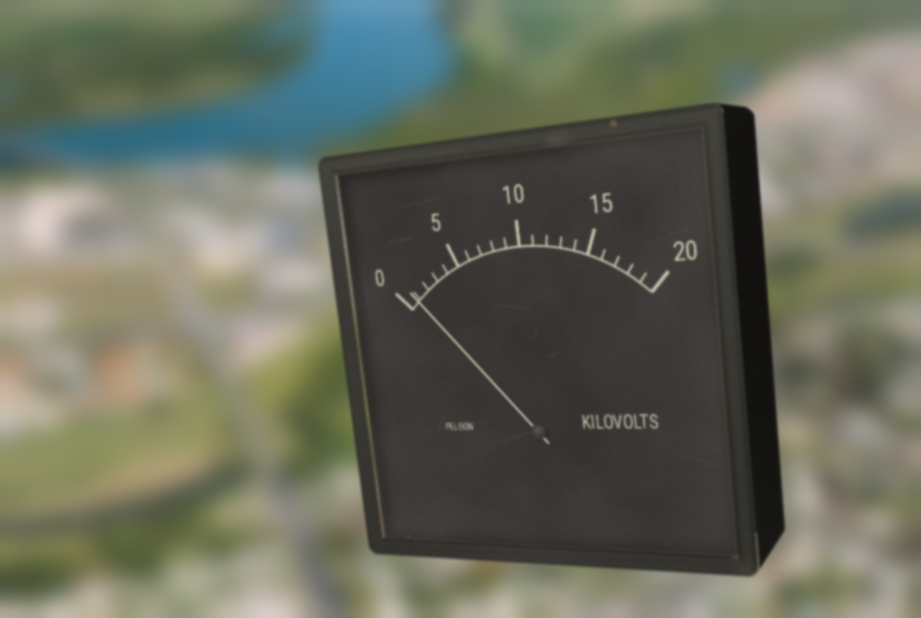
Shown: 1 kV
